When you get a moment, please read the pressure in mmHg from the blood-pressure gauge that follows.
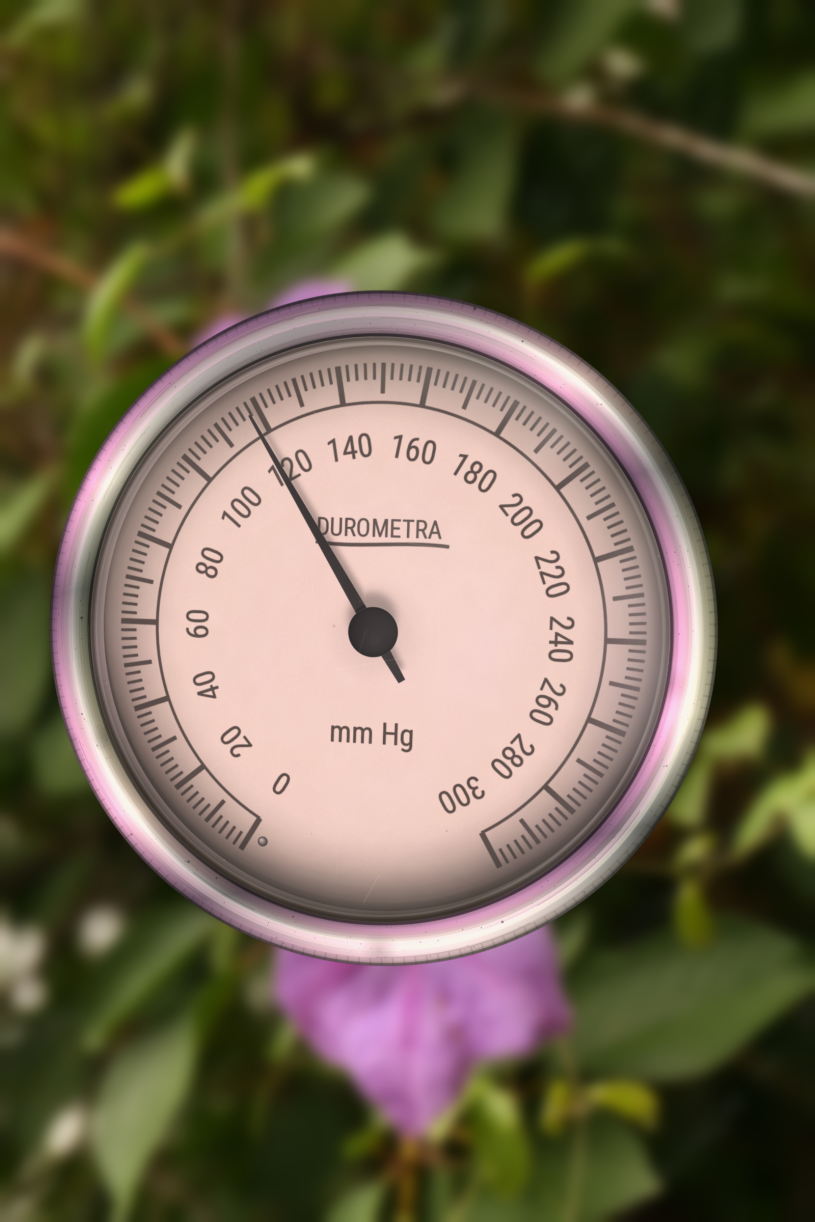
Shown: 118 mmHg
